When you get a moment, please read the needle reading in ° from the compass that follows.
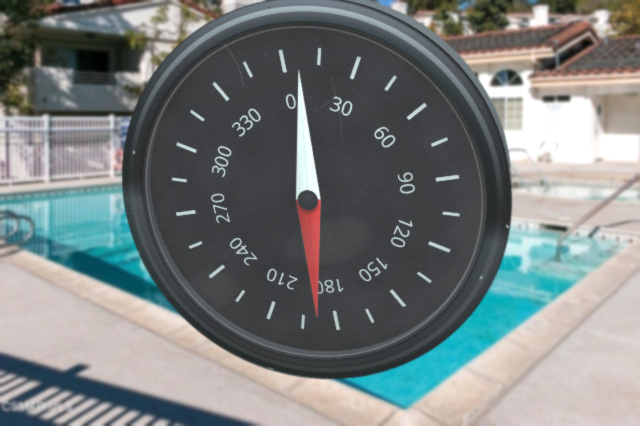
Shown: 187.5 °
